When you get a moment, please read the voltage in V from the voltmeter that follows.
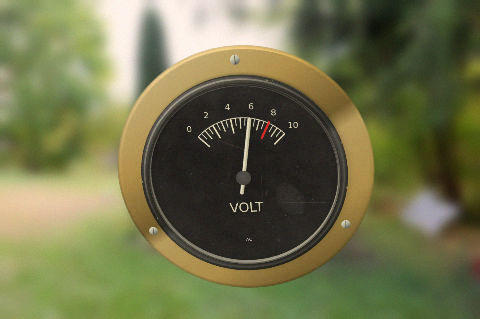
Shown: 6 V
